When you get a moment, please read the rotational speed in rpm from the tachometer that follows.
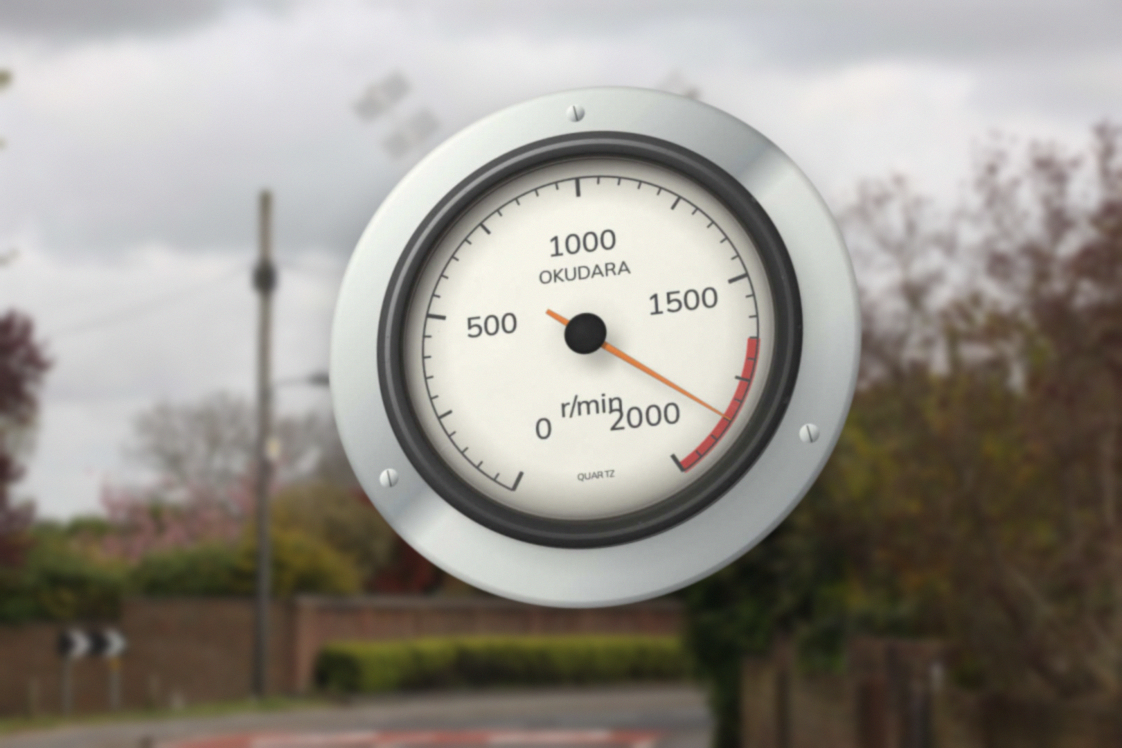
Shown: 1850 rpm
